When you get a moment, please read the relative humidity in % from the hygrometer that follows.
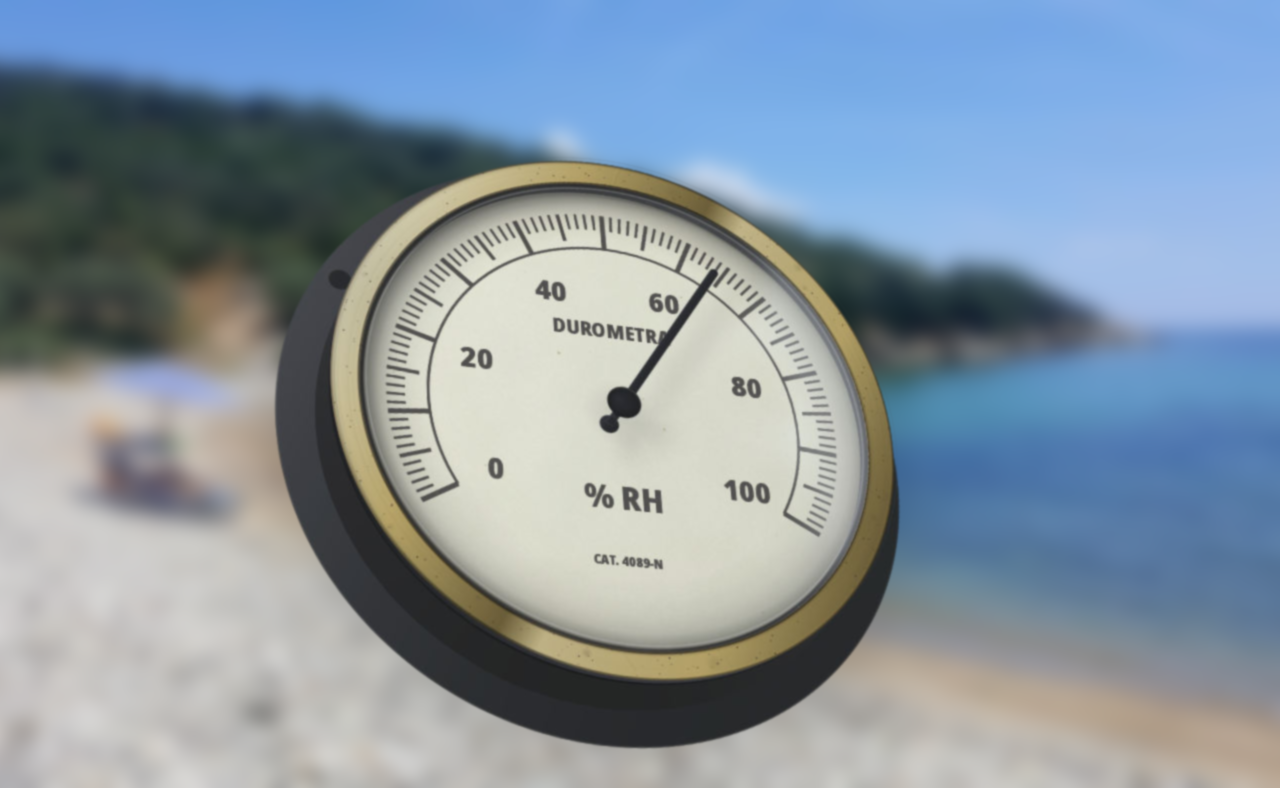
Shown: 64 %
